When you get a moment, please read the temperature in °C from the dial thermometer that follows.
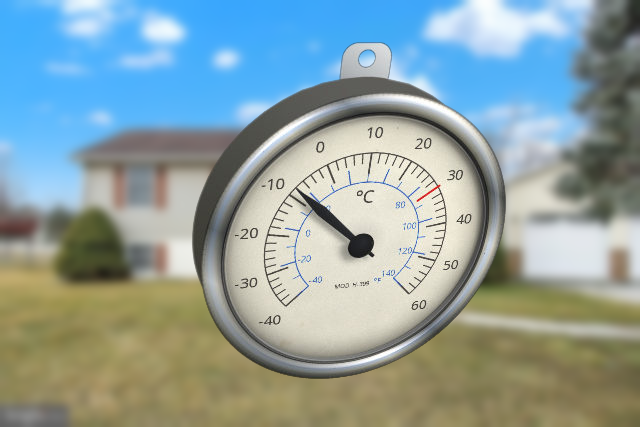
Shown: -8 °C
